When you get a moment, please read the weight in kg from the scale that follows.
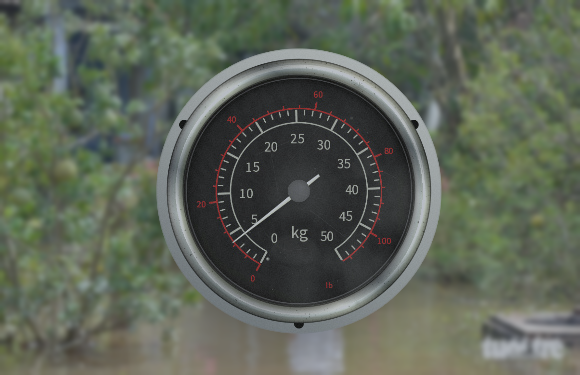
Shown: 4 kg
